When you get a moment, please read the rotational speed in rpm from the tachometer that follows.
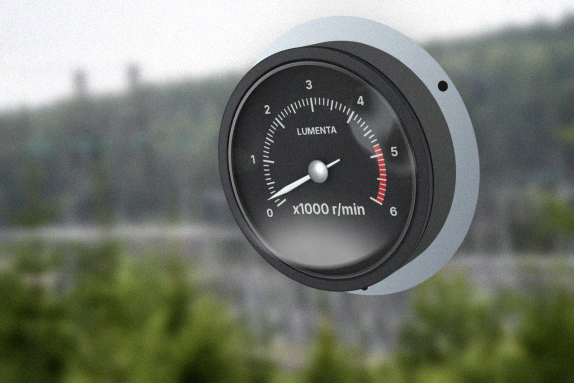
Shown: 200 rpm
